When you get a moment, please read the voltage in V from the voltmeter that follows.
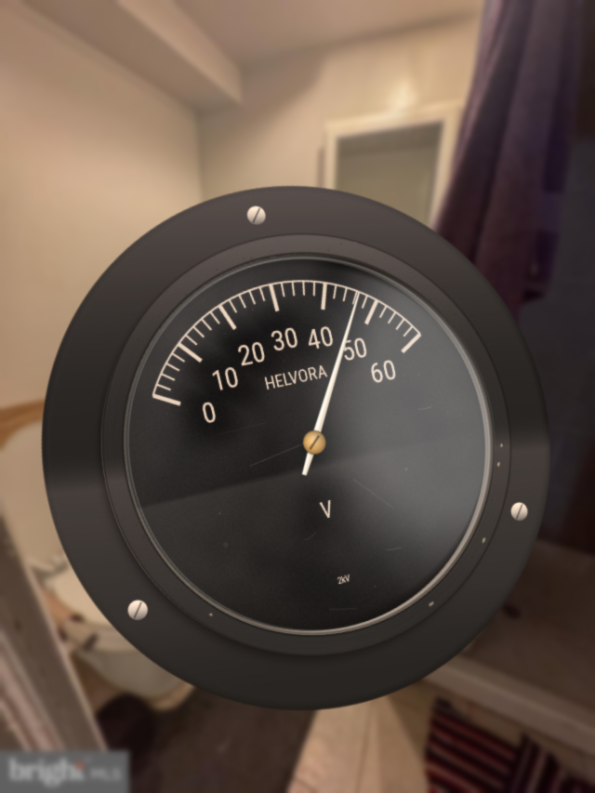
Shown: 46 V
